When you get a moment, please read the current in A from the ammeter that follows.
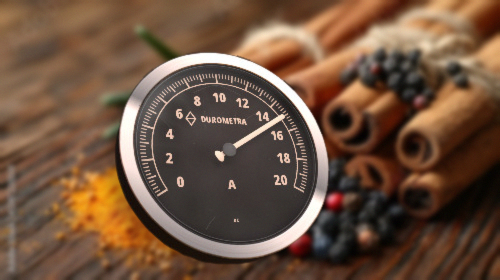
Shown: 15 A
